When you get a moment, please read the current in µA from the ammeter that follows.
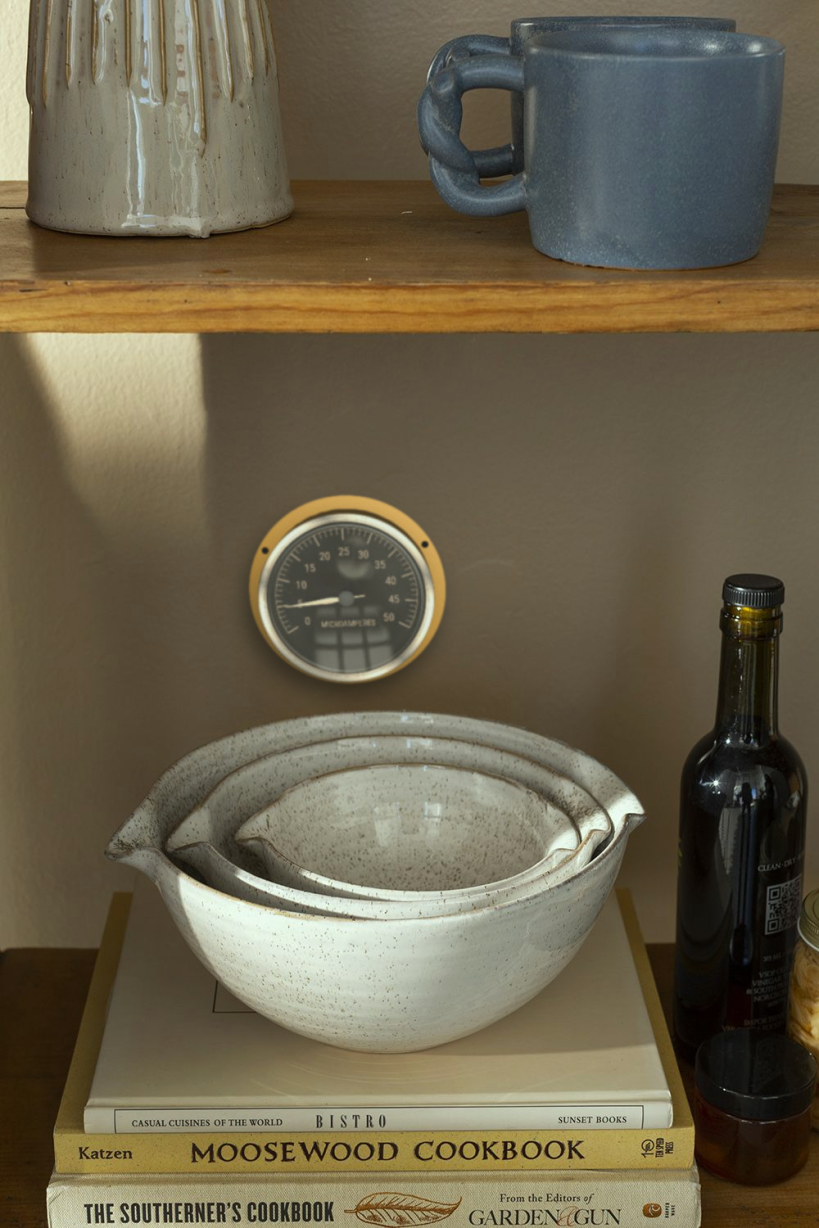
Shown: 5 µA
